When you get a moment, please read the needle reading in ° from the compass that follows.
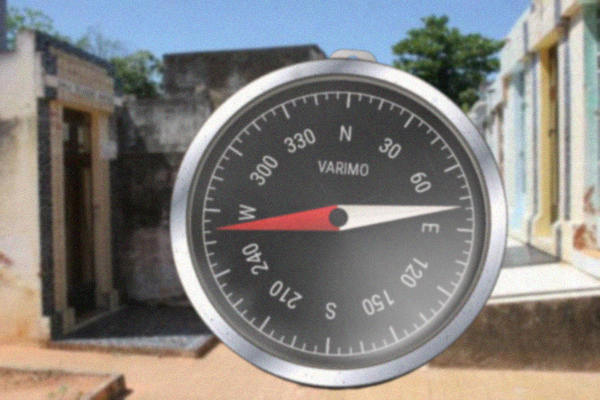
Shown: 260 °
